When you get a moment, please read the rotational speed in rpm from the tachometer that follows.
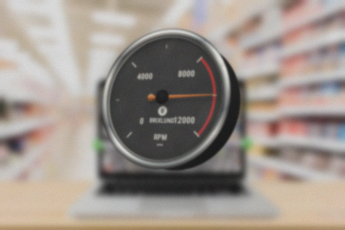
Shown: 10000 rpm
